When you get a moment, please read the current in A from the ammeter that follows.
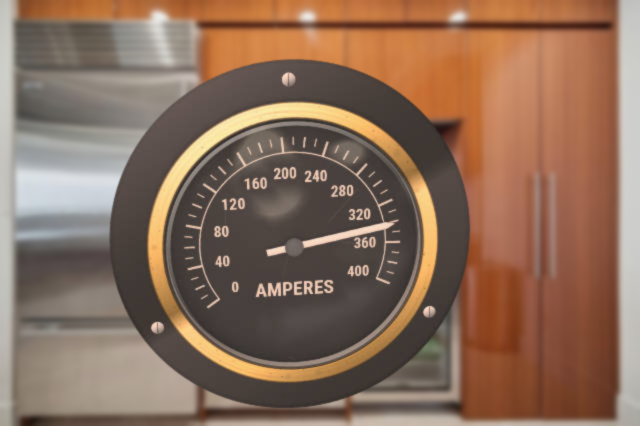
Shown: 340 A
